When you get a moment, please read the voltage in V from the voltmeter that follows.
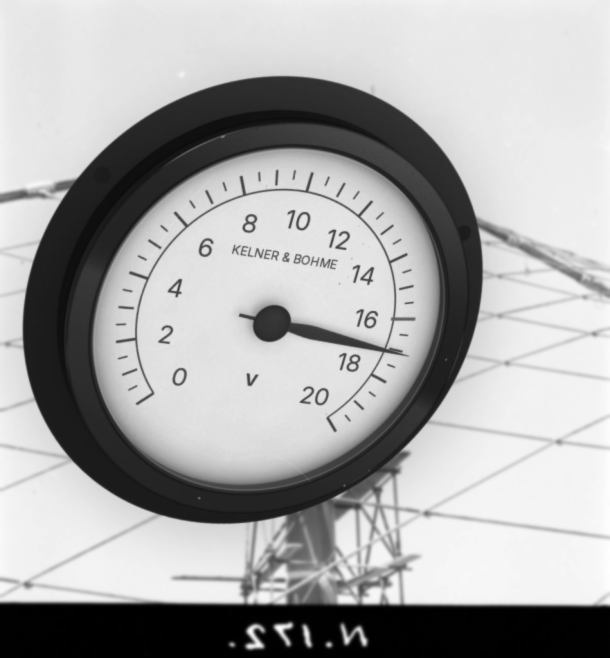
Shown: 17 V
